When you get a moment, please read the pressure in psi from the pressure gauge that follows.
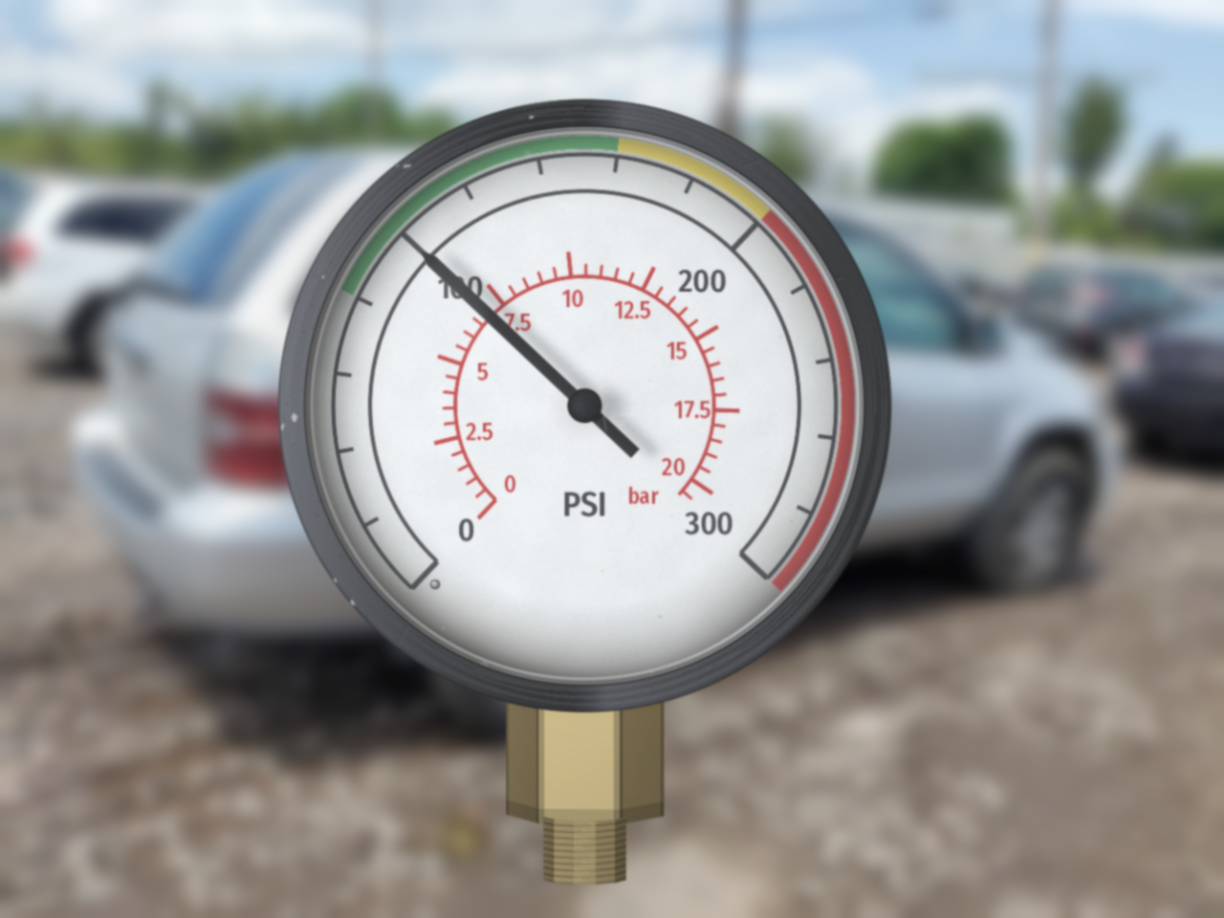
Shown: 100 psi
